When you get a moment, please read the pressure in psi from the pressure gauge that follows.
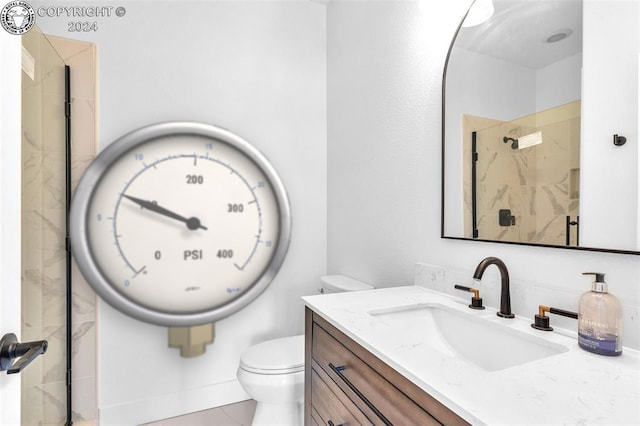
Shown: 100 psi
